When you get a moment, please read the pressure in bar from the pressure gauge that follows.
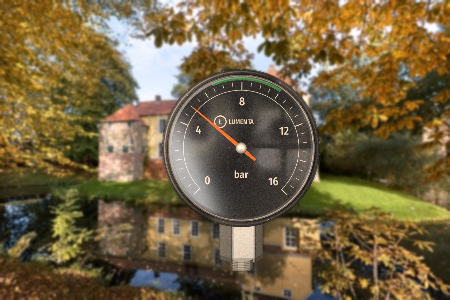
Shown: 5 bar
